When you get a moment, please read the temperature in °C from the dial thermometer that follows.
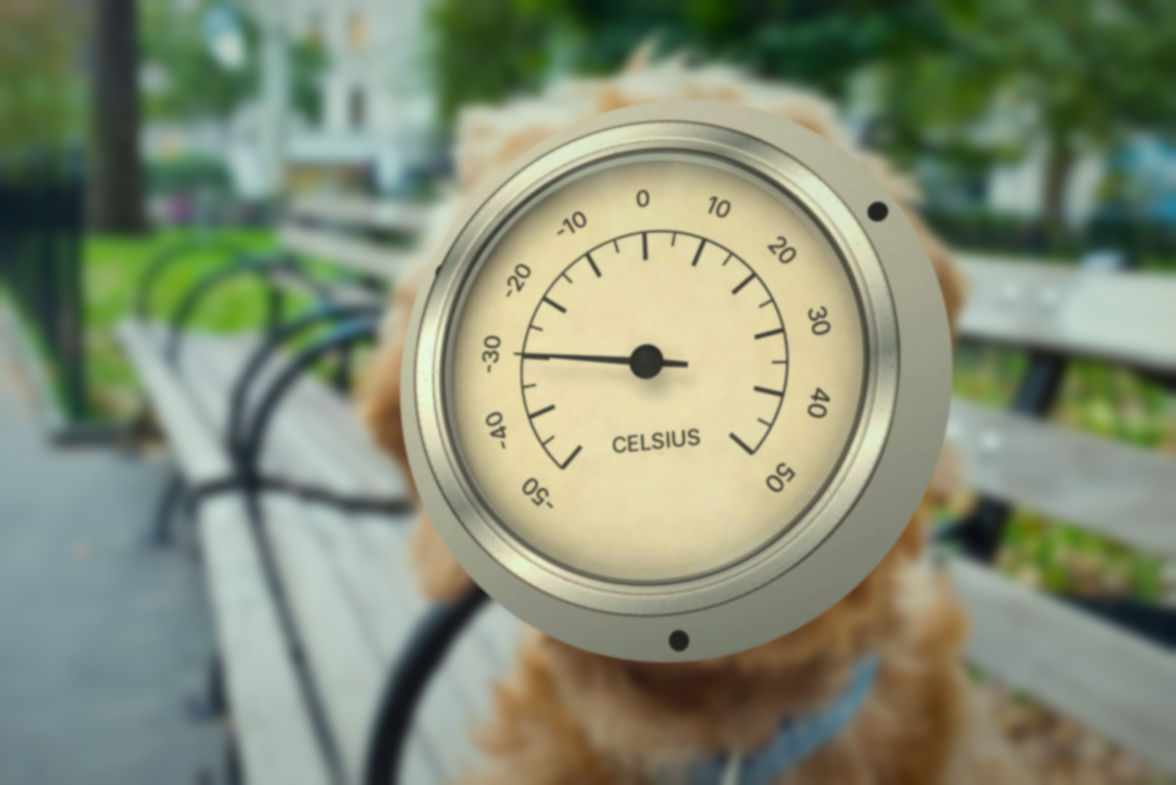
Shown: -30 °C
